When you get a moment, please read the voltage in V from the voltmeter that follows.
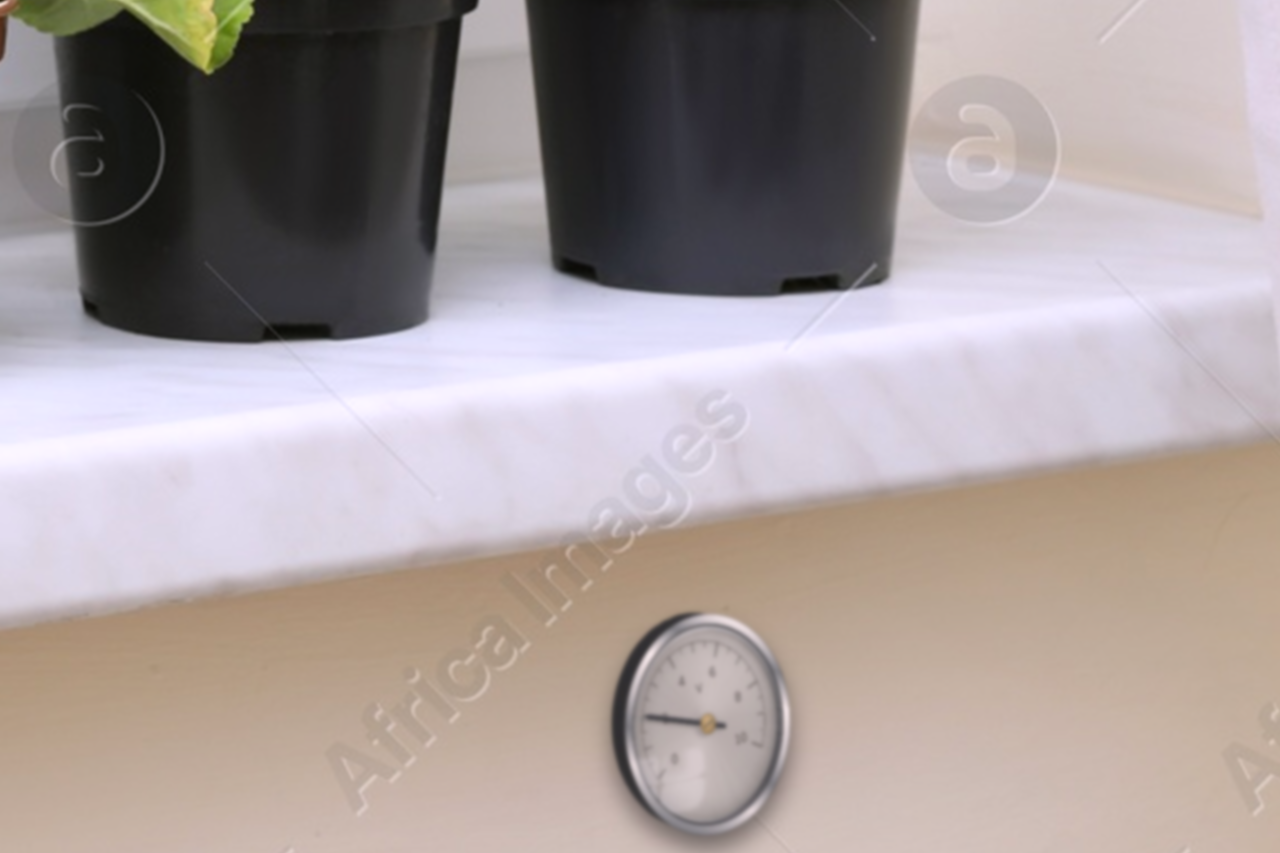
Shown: 2 V
